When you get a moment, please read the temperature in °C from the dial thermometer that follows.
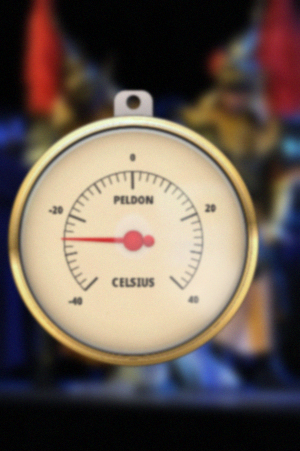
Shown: -26 °C
